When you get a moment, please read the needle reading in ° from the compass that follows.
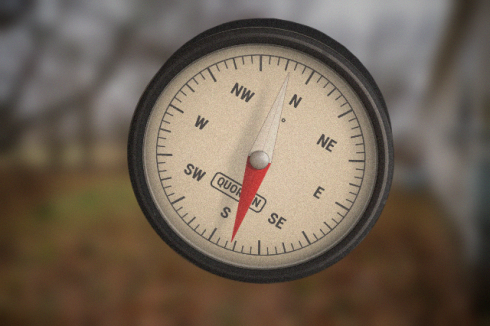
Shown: 167.5 °
